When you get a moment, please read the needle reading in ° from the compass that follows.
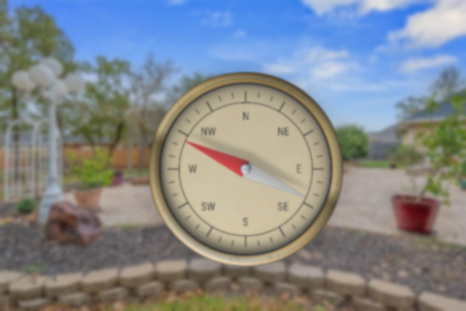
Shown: 295 °
